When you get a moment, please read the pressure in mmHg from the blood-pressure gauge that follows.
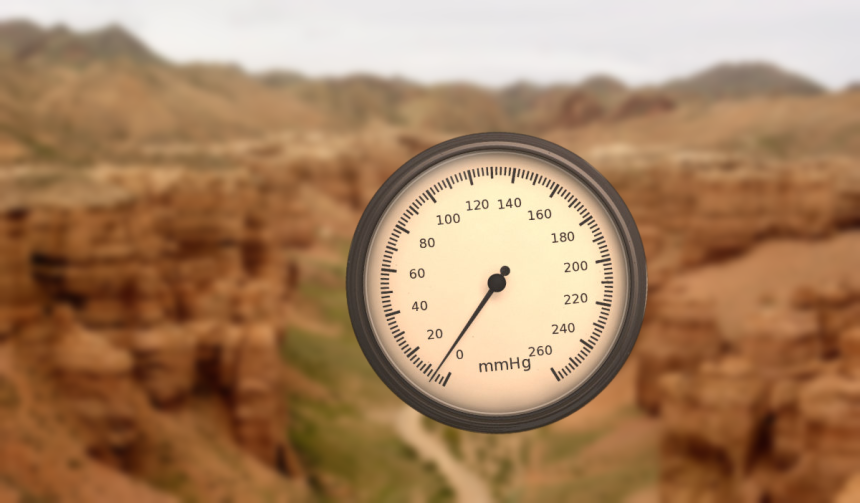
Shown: 6 mmHg
